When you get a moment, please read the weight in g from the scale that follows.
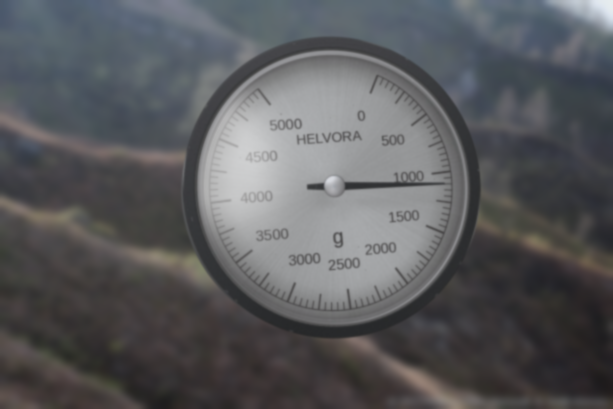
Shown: 1100 g
